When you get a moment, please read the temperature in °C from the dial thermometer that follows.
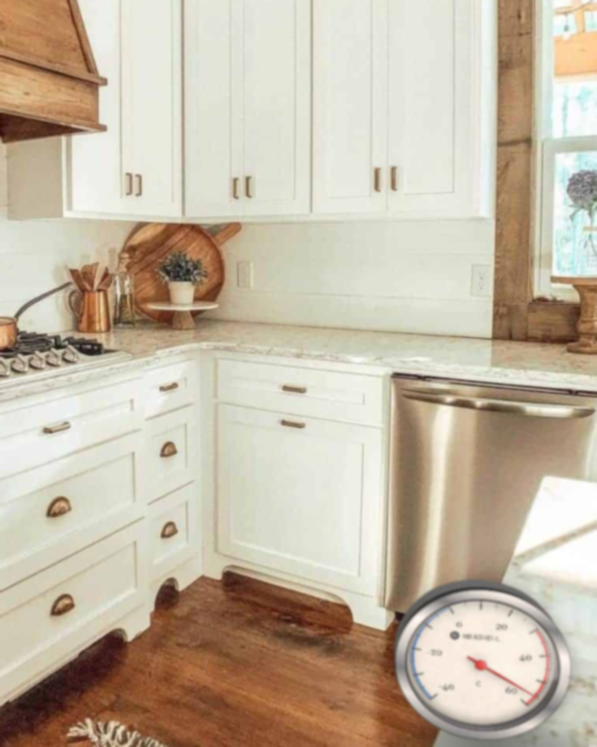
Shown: 55 °C
